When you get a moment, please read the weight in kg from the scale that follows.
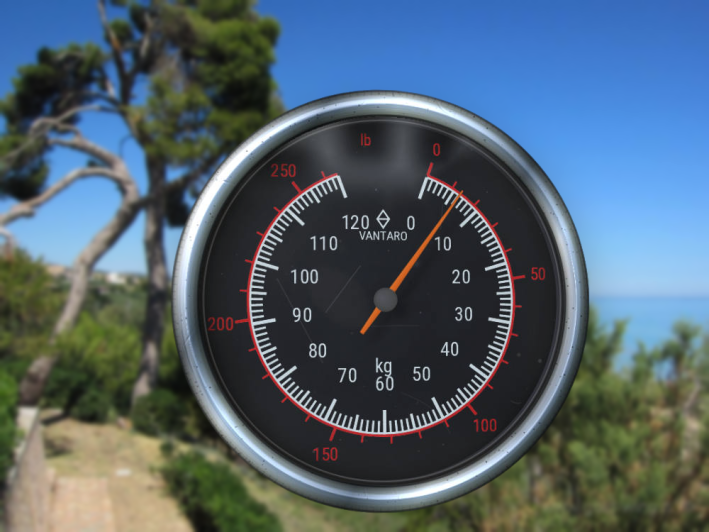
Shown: 6 kg
